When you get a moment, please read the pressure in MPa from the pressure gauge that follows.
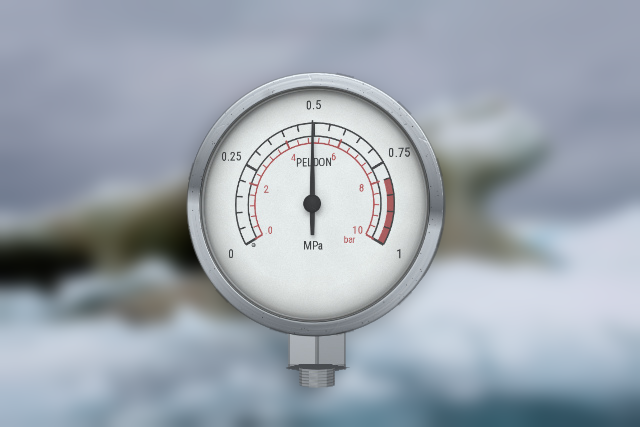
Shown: 0.5 MPa
